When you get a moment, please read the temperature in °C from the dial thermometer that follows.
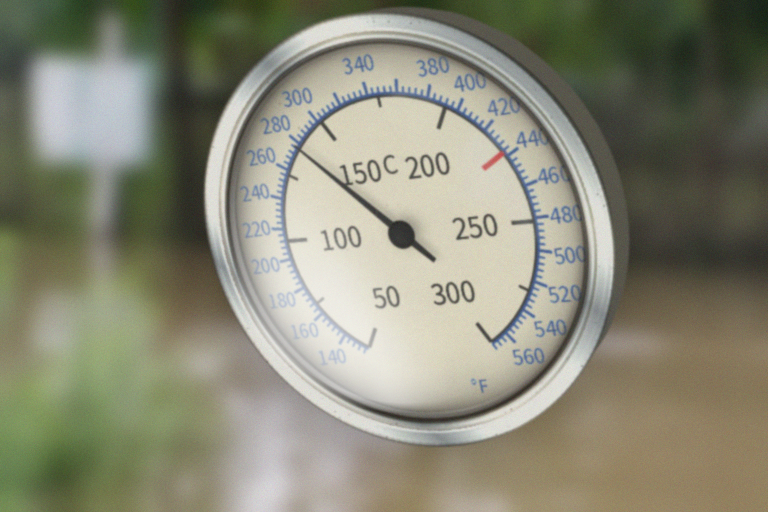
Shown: 137.5 °C
